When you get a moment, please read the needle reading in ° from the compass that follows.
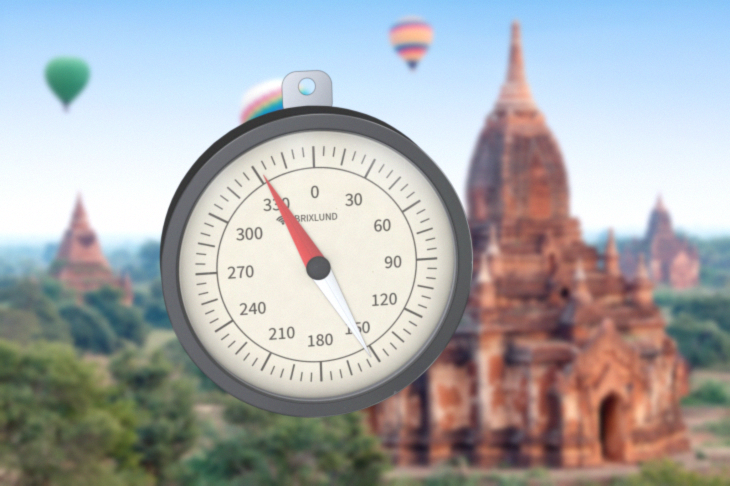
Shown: 332.5 °
